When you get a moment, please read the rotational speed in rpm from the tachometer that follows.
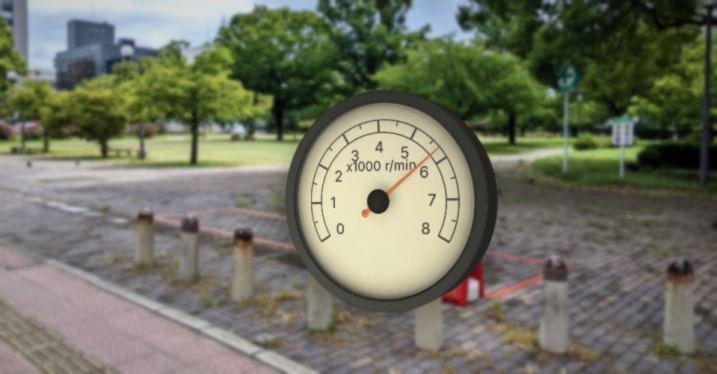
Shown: 5750 rpm
